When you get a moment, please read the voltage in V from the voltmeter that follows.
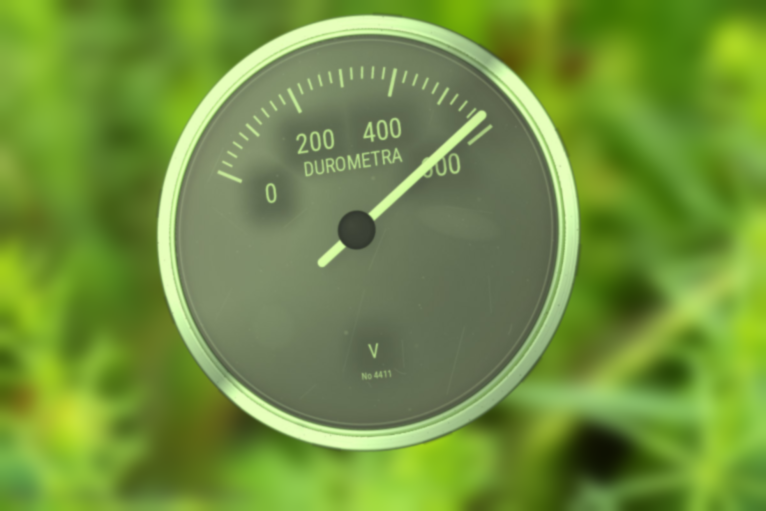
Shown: 580 V
